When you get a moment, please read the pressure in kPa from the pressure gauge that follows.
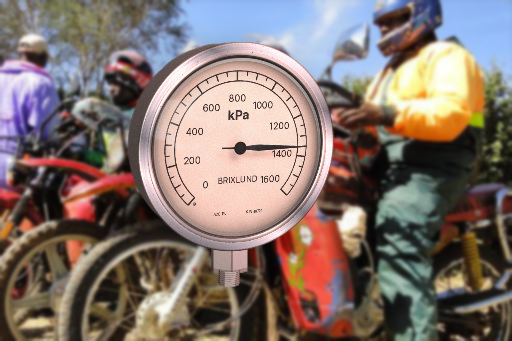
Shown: 1350 kPa
